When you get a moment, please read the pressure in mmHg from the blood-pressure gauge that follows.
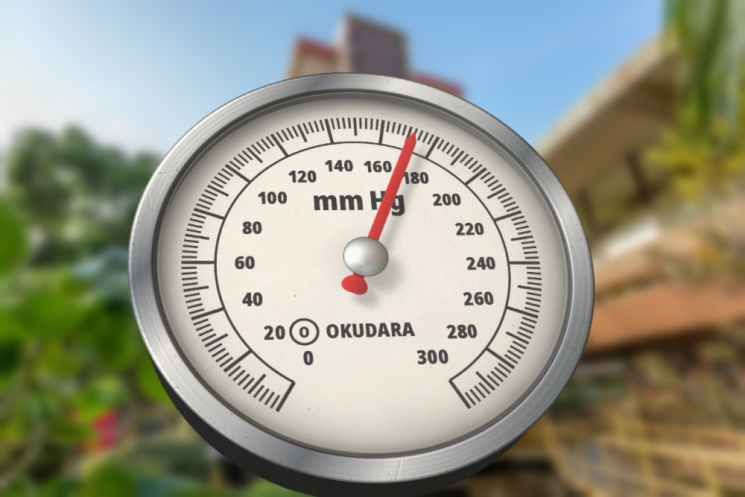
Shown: 172 mmHg
